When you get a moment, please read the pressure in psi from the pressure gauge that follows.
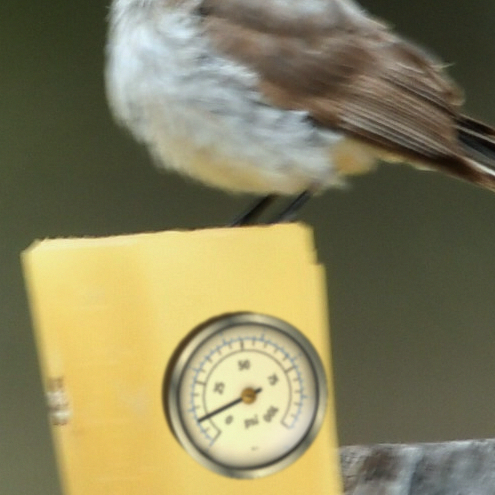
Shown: 10 psi
